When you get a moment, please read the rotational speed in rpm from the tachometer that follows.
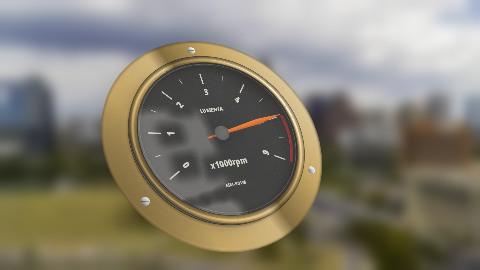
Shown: 5000 rpm
